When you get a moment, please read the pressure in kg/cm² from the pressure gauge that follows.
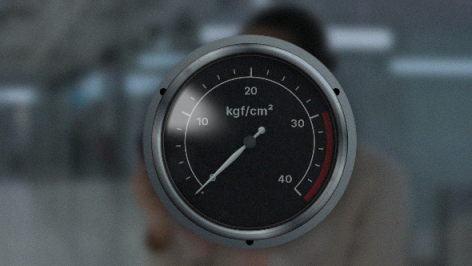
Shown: 0 kg/cm²
